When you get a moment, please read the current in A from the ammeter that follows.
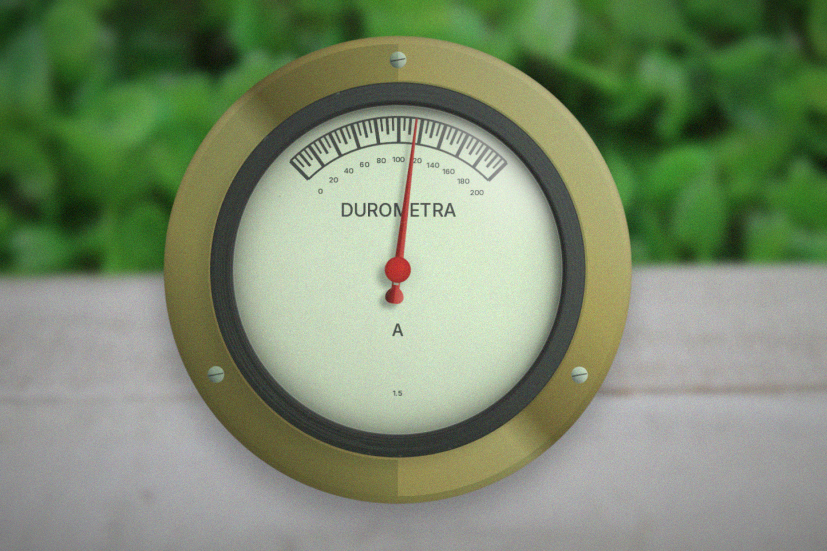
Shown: 115 A
